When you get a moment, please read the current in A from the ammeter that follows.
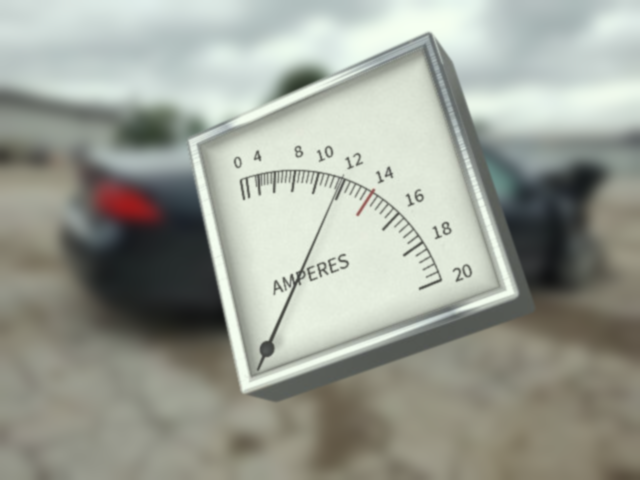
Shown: 12 A
